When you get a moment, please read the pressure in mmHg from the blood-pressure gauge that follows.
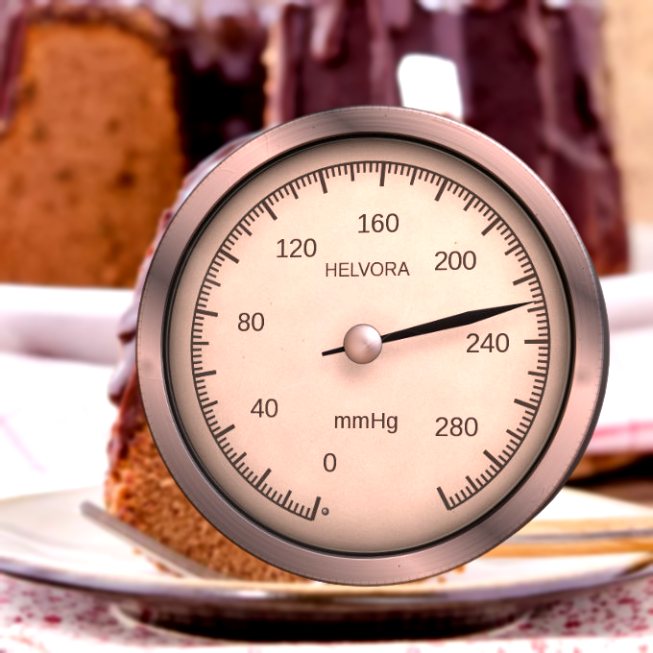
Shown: 228 mmHg
